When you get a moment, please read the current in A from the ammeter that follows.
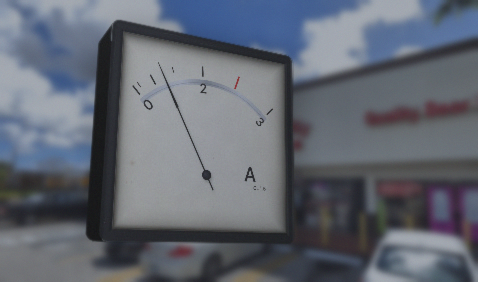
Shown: 1.25 A
